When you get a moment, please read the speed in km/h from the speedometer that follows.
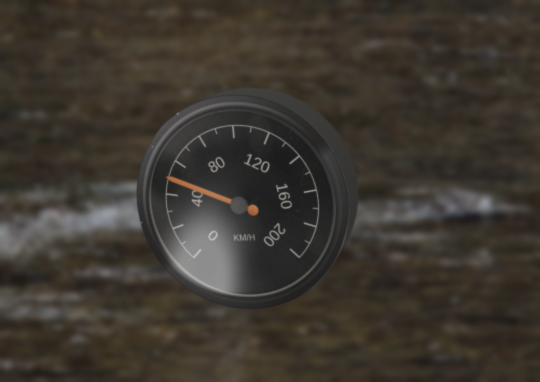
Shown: 50 km/h
